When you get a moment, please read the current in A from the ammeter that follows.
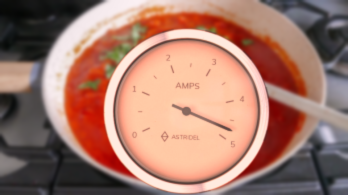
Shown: 4.75 A
